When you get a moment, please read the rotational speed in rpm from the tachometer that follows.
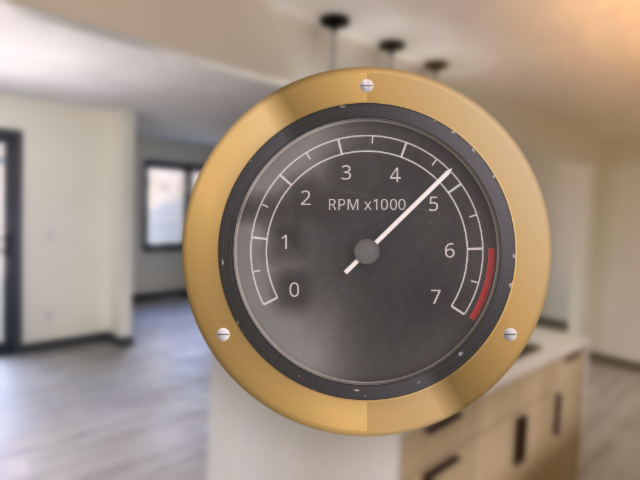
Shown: 4750 rpm
